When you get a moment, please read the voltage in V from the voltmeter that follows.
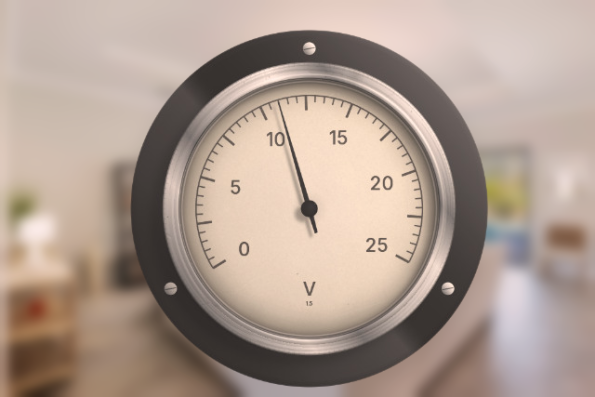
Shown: 11 V
